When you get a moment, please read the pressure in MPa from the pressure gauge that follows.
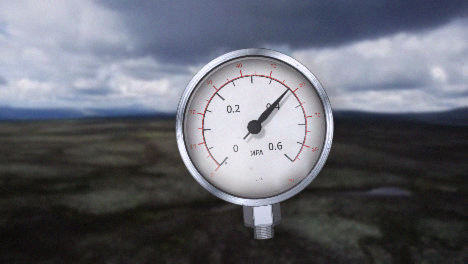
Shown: 0.4 MPa
